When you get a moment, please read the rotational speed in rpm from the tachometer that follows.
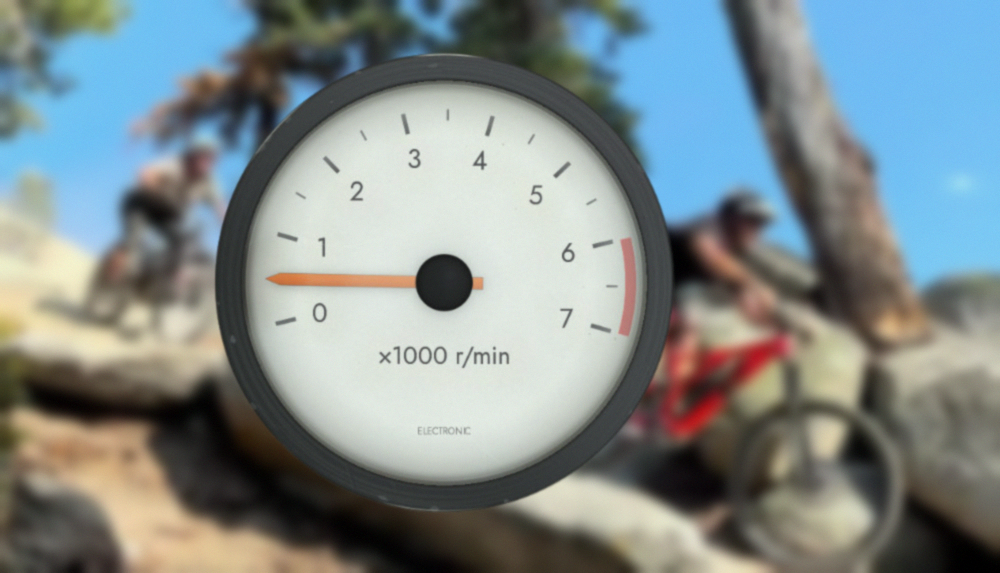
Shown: 500 rpm
